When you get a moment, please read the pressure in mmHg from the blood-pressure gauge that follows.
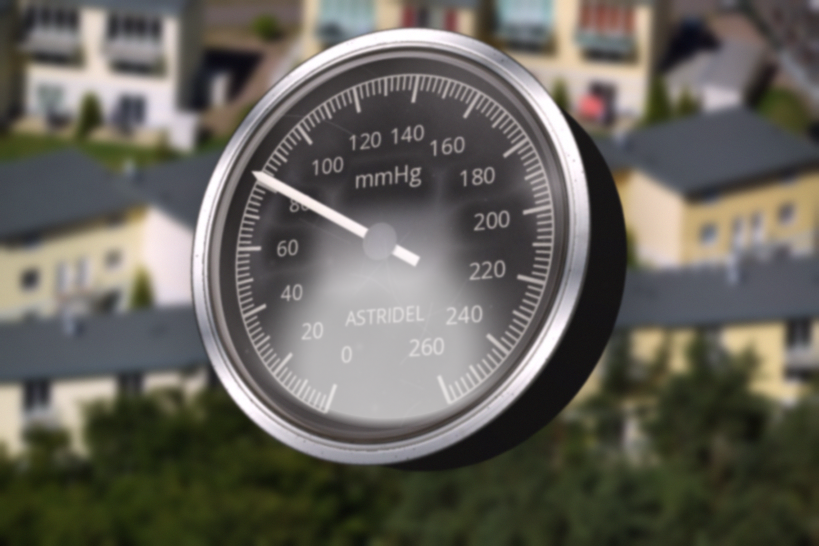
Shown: 82 mmHg
